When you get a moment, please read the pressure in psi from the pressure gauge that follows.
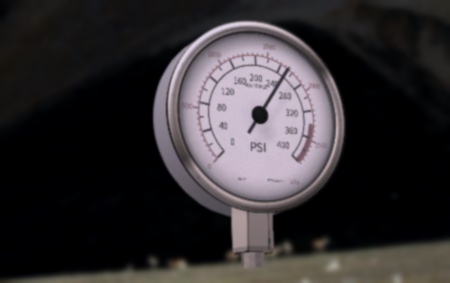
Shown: 250 psi
